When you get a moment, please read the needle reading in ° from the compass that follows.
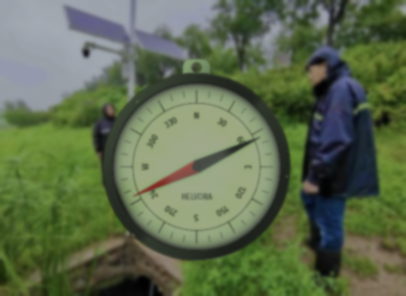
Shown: 245 °
